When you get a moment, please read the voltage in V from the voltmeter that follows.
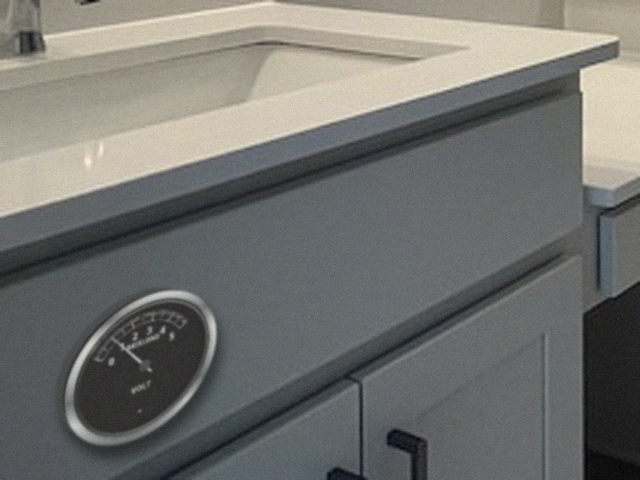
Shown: 1 V
